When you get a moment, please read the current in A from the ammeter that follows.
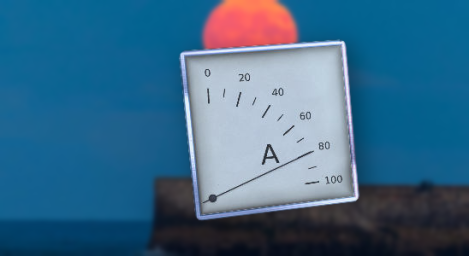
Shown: 80 A
